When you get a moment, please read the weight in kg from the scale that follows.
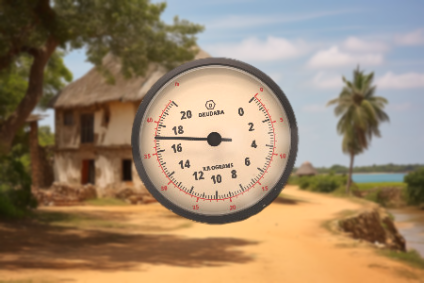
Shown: 17 kg
